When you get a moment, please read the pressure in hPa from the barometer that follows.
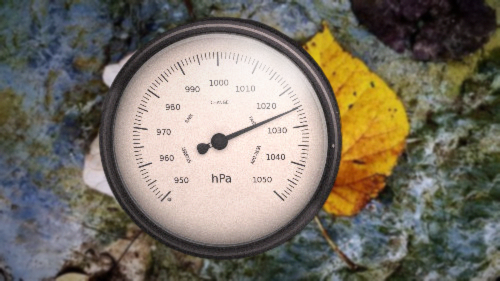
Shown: 1025 hPa
